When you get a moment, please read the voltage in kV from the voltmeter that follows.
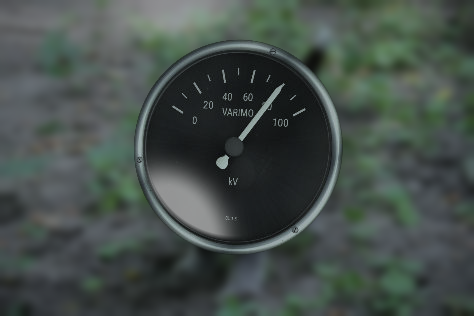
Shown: 80 kV
